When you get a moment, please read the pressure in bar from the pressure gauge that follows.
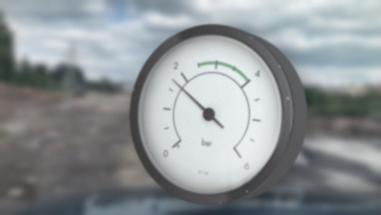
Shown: 1.75 bar
